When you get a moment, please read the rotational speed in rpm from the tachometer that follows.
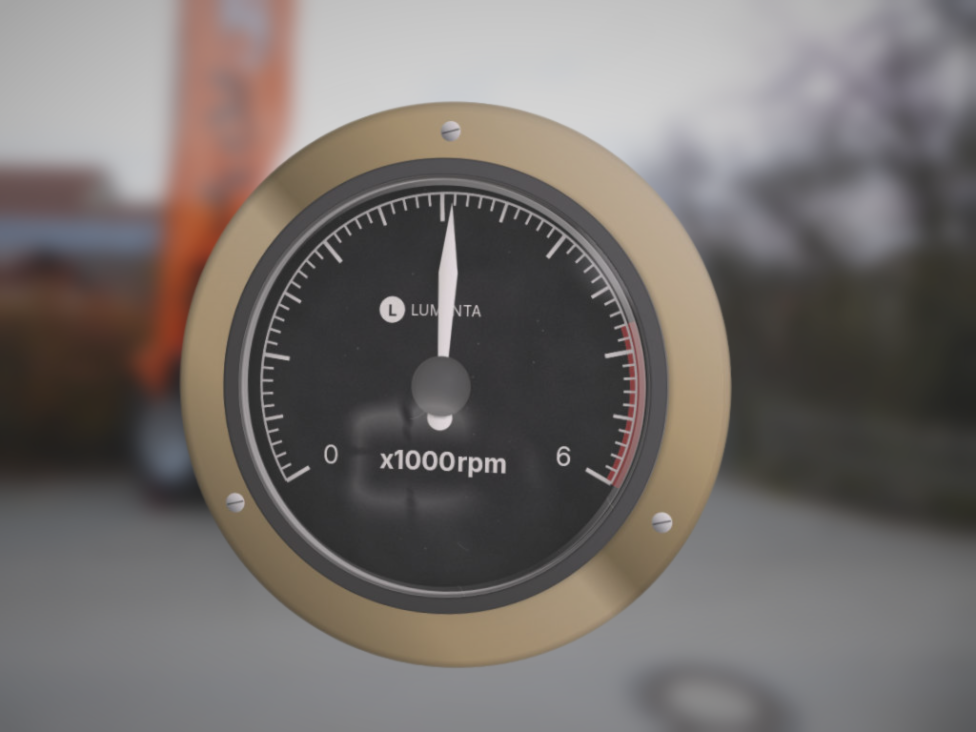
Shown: 3100 rpm
